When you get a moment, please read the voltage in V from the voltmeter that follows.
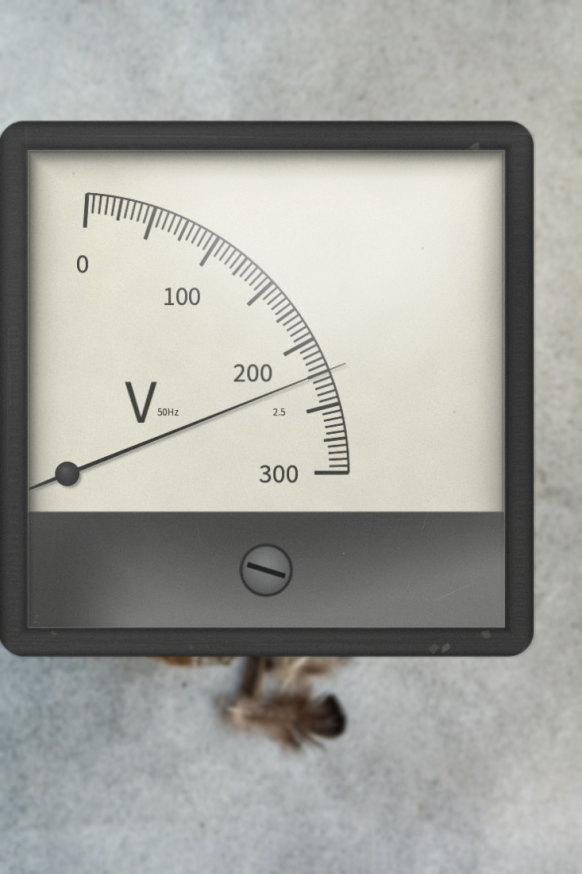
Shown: 225 V
